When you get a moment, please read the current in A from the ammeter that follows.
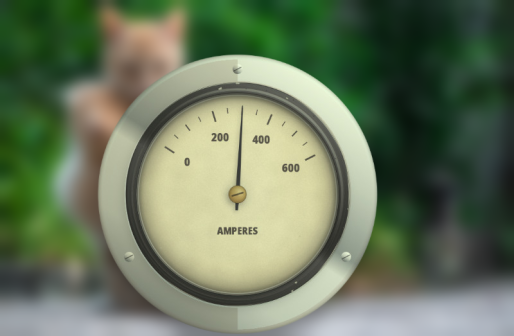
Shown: 300 A
